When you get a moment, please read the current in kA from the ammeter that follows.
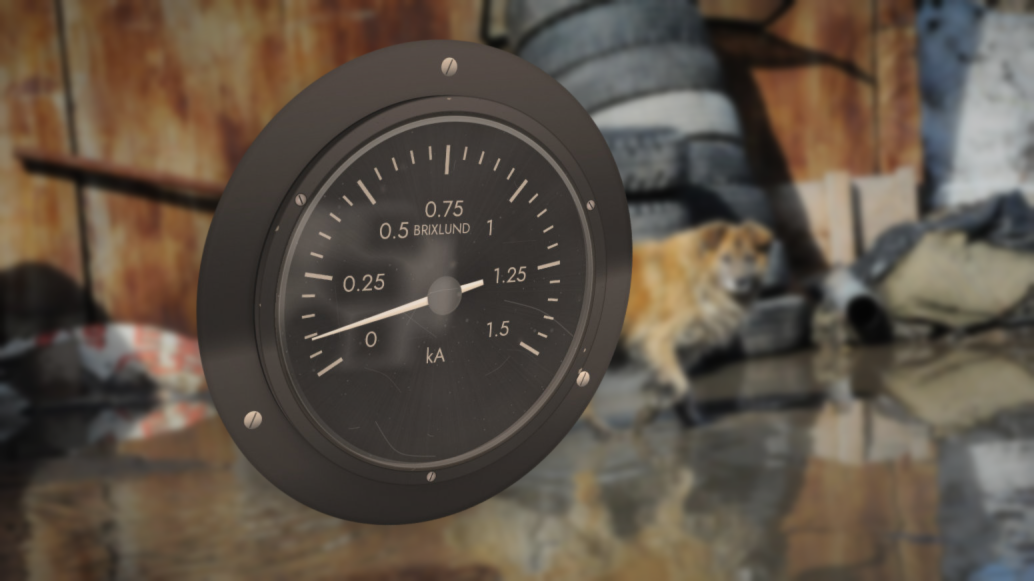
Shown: 0.1 kA
